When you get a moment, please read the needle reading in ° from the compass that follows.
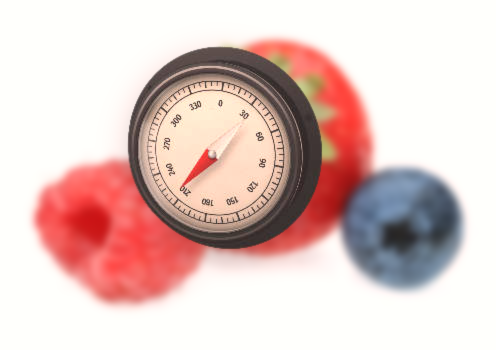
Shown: 215 °
